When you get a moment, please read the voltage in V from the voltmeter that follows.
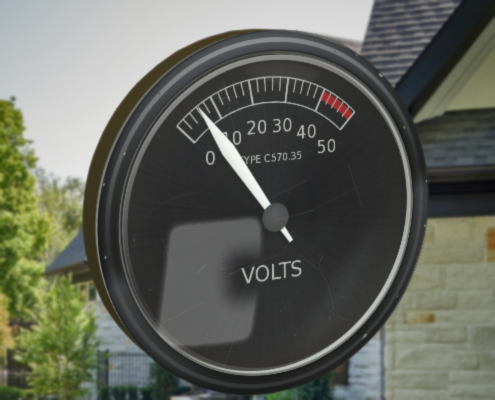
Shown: 6 V
